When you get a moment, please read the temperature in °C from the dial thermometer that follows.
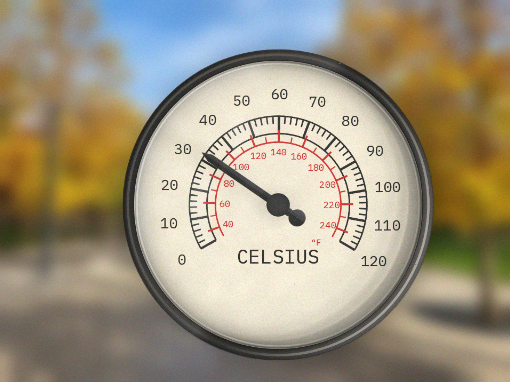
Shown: 32 °C
